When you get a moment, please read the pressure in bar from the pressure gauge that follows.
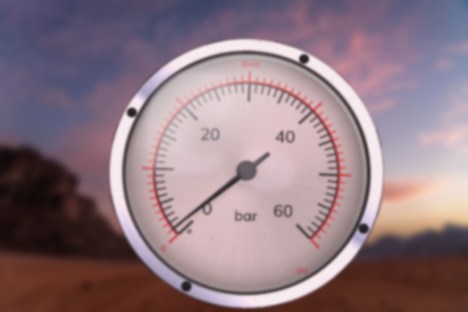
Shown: 1 bar
